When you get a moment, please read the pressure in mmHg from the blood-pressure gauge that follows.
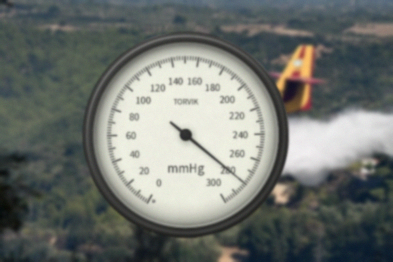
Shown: 280 mmHg
